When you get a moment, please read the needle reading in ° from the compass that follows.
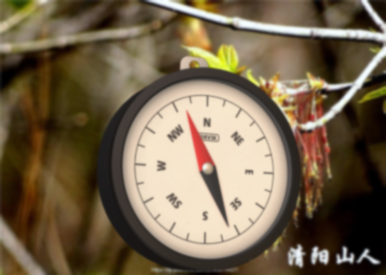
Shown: 337.5 °
